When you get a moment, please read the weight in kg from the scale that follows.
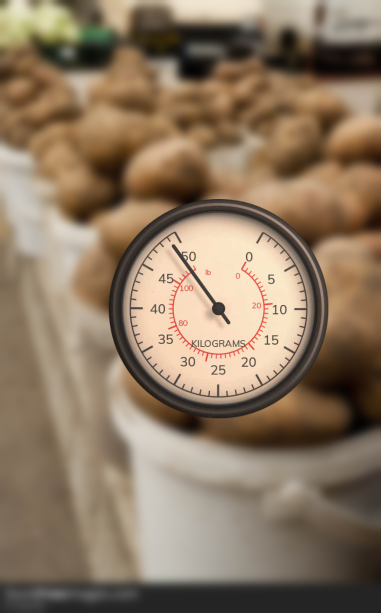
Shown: 49 kg
